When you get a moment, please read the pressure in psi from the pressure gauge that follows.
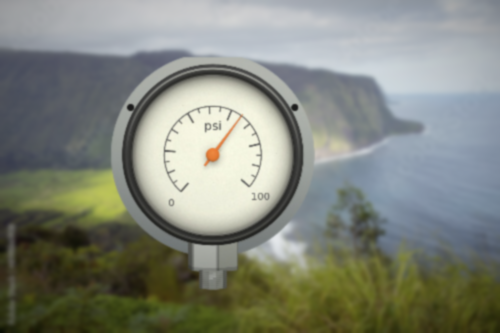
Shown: 65 psi
